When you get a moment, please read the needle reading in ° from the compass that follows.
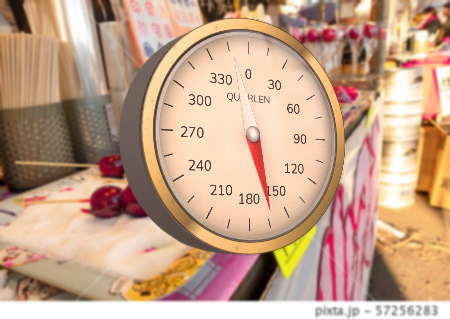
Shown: 165 °
